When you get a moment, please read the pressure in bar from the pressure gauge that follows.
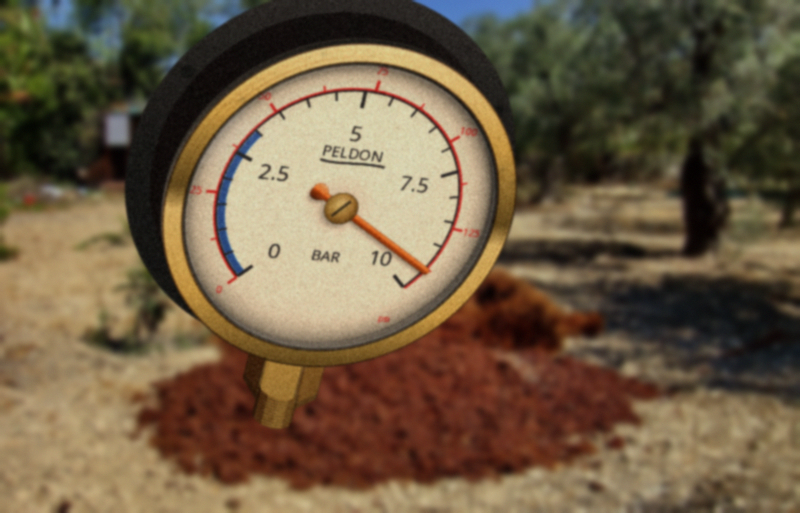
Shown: 9.5 bar
